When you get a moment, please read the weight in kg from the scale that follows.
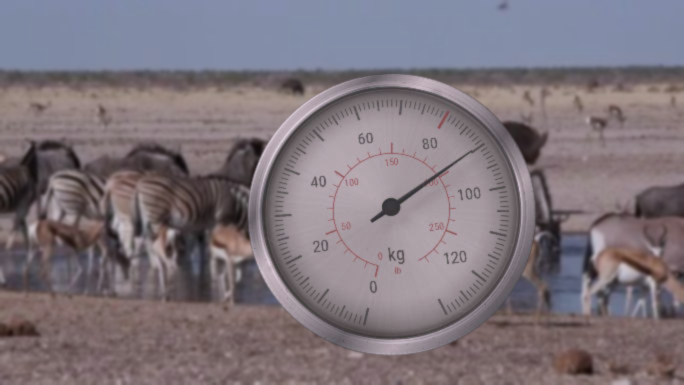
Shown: 90 kg
